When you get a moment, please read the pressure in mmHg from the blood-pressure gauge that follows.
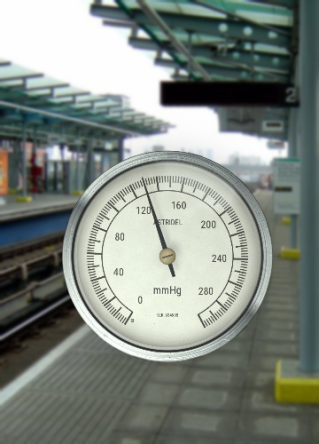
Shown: 130 mmHg
